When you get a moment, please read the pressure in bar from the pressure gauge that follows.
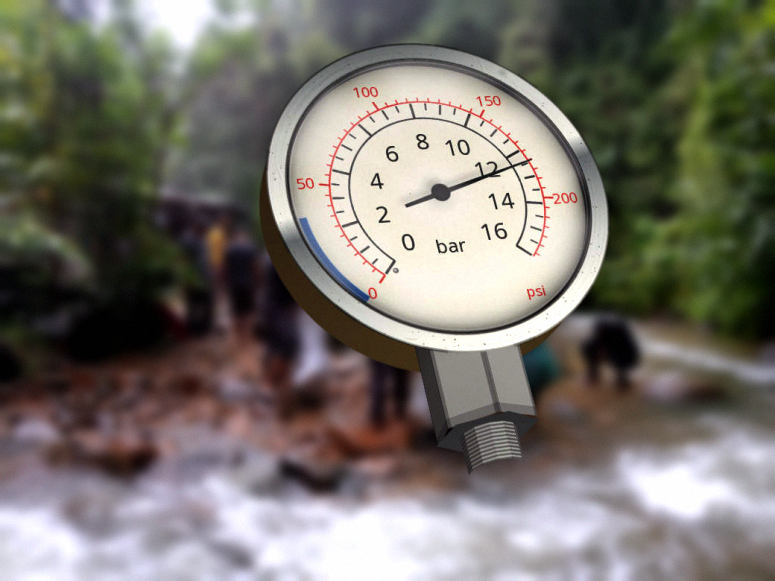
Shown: 12.5 bar
